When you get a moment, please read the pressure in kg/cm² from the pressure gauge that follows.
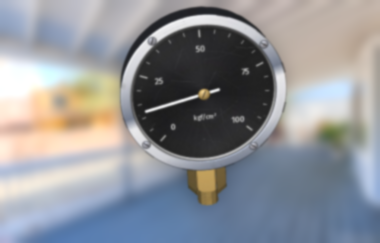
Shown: 12.5 kg/cm²
